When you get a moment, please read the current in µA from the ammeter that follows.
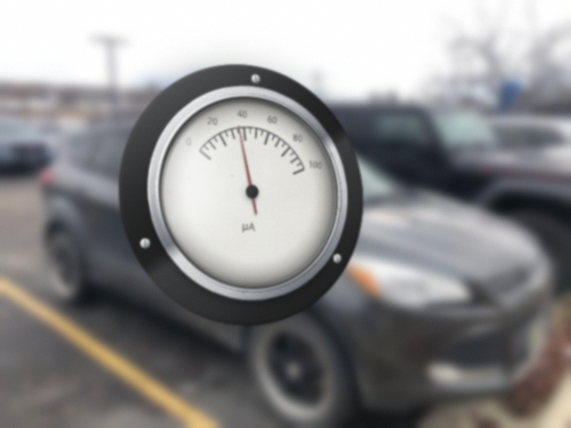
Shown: 35 µA
